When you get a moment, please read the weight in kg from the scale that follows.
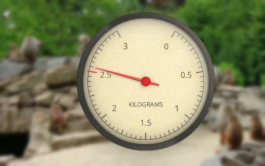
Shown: 2.55 kg
